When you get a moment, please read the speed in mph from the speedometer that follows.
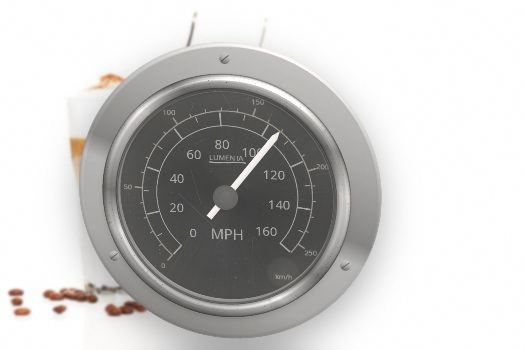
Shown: 105 mph
